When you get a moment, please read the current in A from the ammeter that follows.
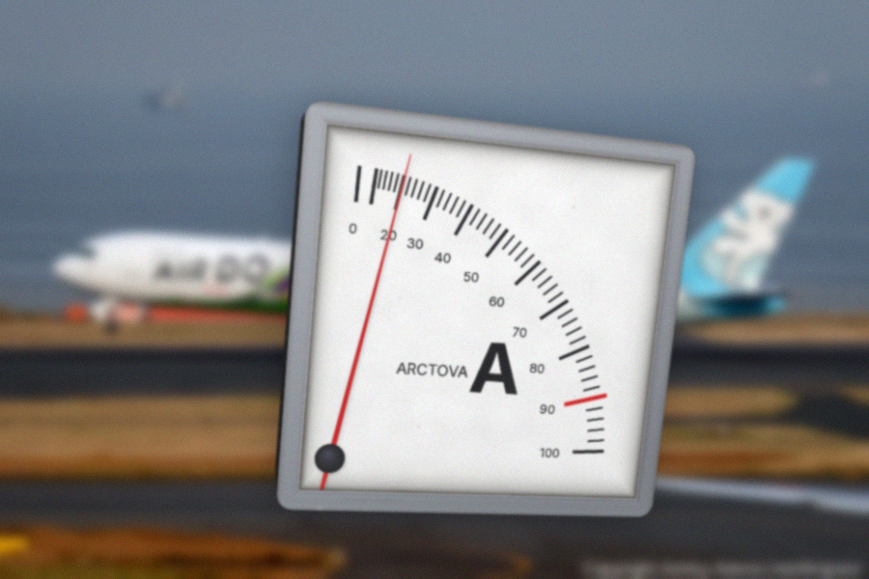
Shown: 20 A
